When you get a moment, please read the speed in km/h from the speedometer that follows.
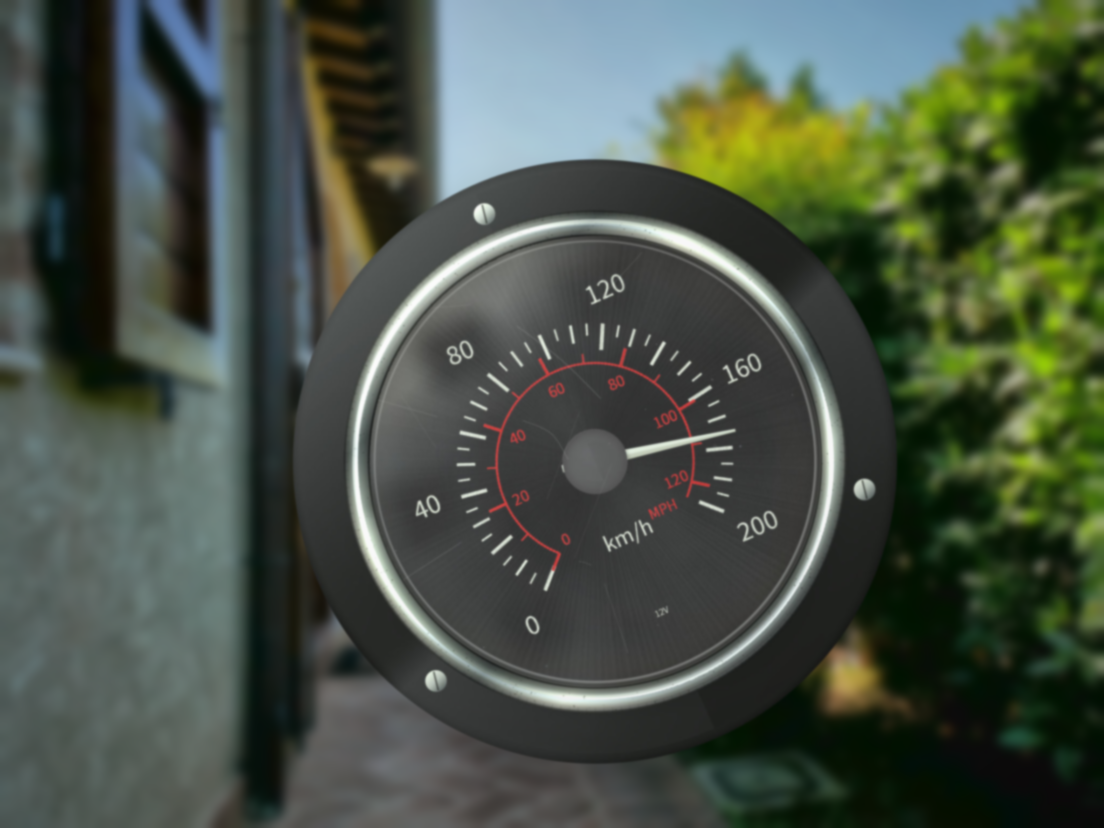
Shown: 175 km/h
